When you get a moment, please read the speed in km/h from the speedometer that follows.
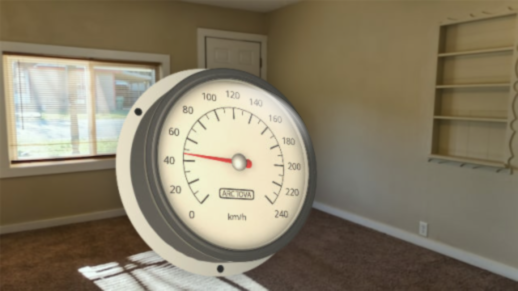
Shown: 45 km/h
